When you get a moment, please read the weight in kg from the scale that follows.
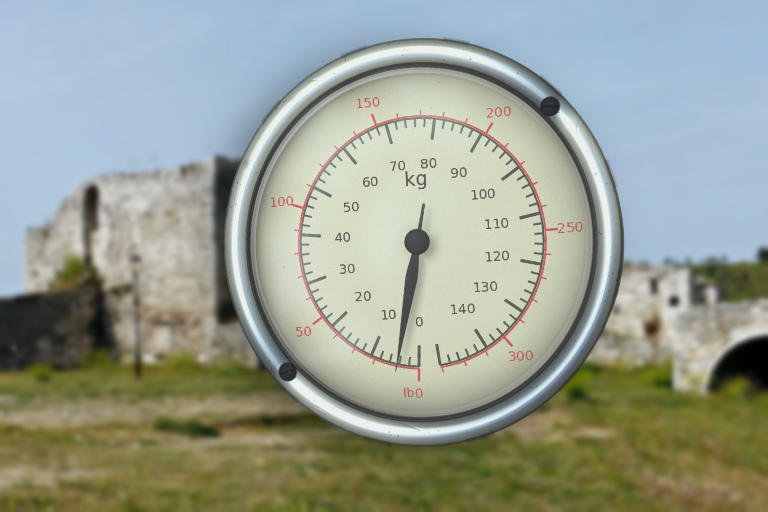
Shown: 4 kg
